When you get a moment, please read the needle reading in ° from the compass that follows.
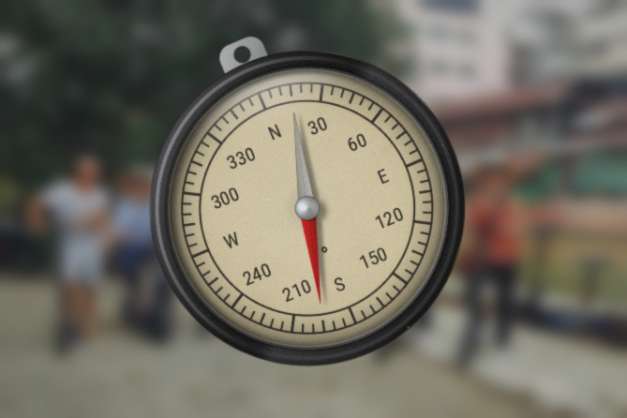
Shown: 195 °
